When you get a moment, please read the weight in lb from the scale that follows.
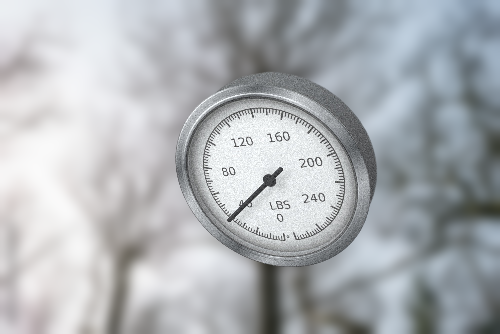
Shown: 40 lb
